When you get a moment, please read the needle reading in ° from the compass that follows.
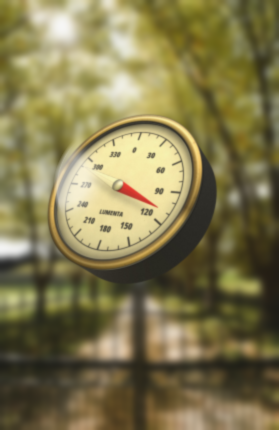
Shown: 110 °
